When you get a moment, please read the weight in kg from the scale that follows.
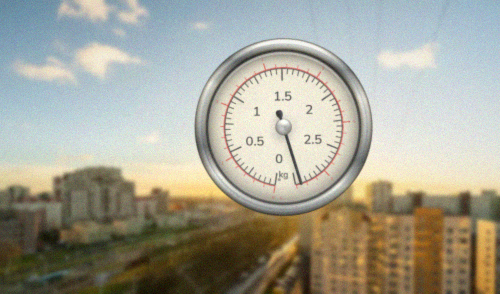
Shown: 2.95 kg
